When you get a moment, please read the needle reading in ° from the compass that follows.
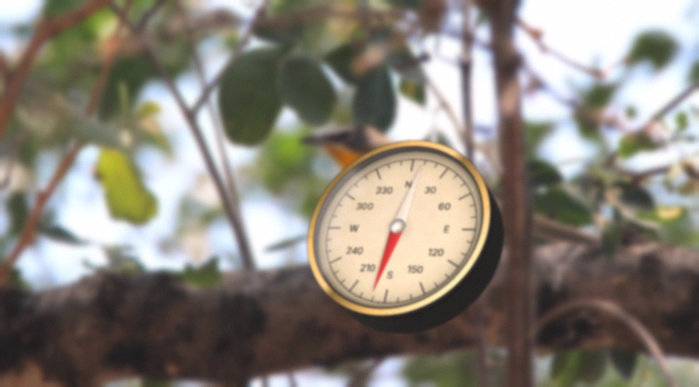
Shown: 190 °
